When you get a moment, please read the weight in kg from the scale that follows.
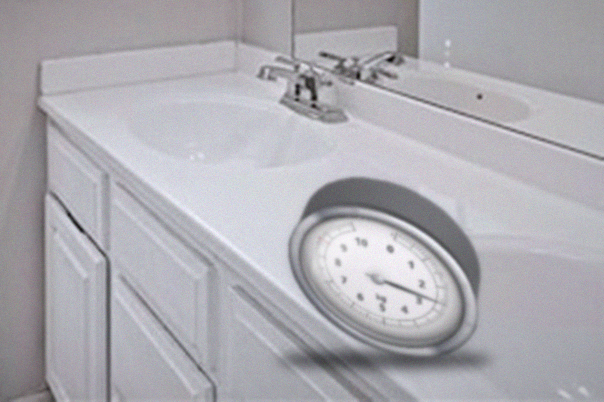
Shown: 2.5 kg
